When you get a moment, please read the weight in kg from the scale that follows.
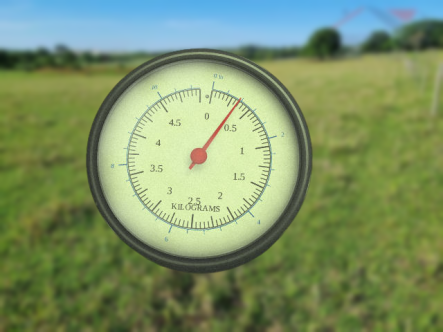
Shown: 0.35 kg
